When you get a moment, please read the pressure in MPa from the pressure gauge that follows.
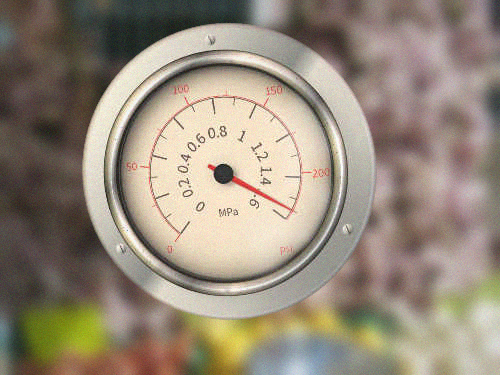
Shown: 1.55 MPa
